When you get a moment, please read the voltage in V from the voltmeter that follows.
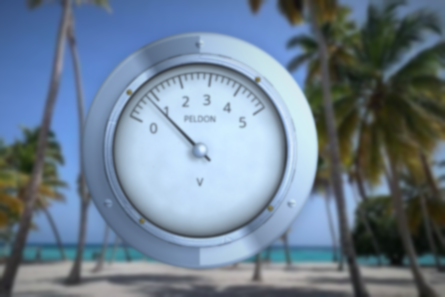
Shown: 0.8 V
